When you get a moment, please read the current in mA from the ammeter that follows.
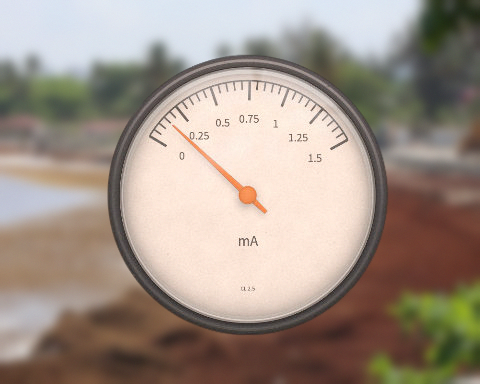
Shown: 0.15 mA
